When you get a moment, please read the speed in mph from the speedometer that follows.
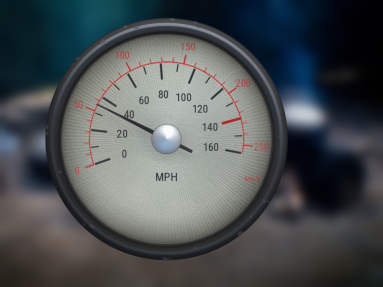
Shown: 35 mph
